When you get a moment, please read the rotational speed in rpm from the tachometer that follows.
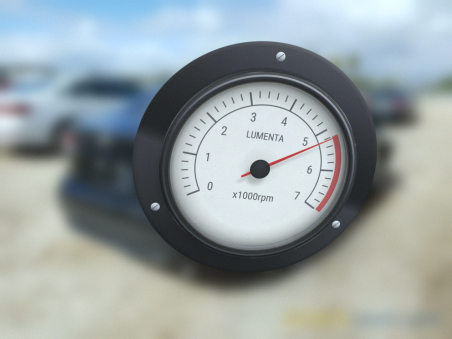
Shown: 5200 rpm
